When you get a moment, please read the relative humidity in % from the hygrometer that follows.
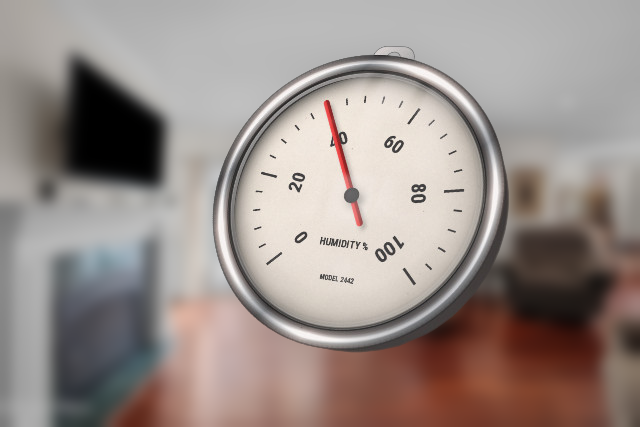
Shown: 40 %
